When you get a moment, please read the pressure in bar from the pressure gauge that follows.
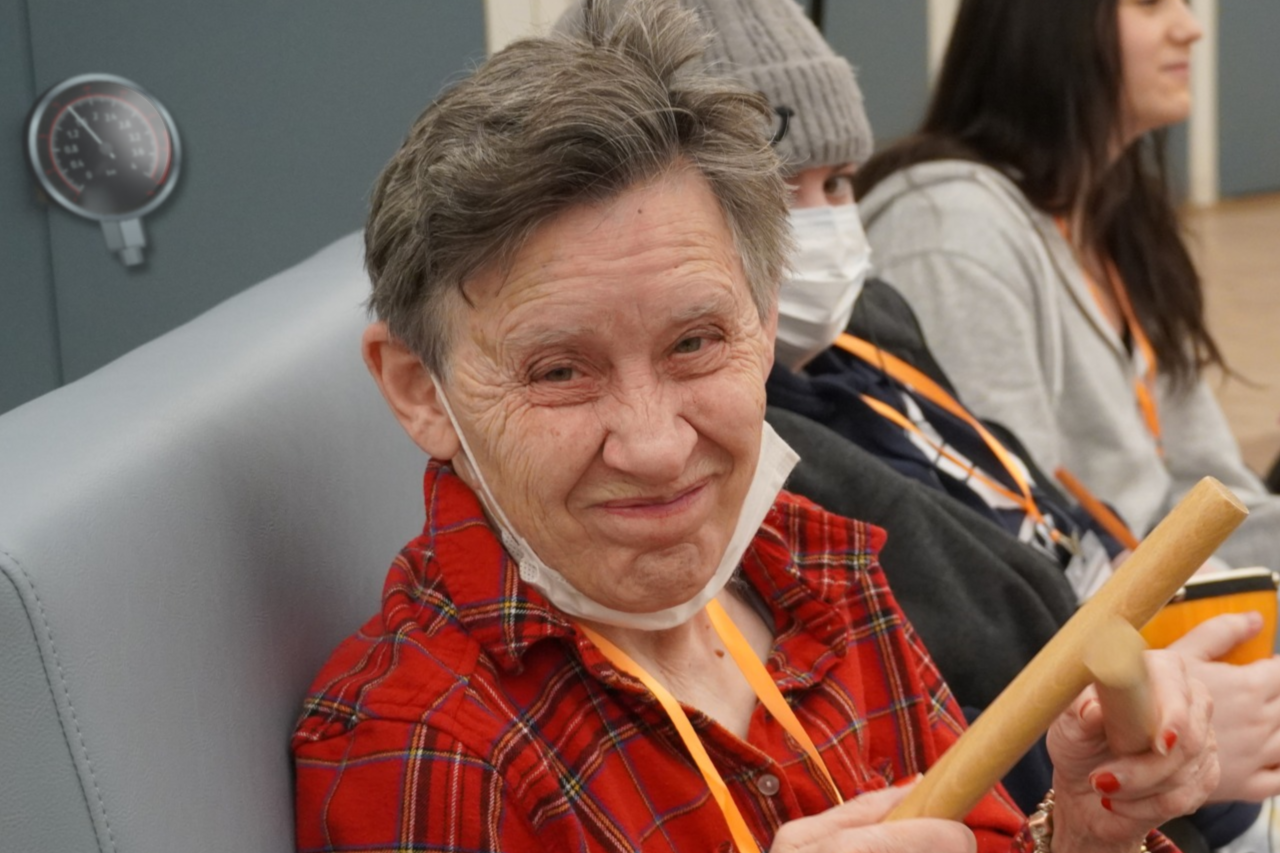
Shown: 1.6 bar
